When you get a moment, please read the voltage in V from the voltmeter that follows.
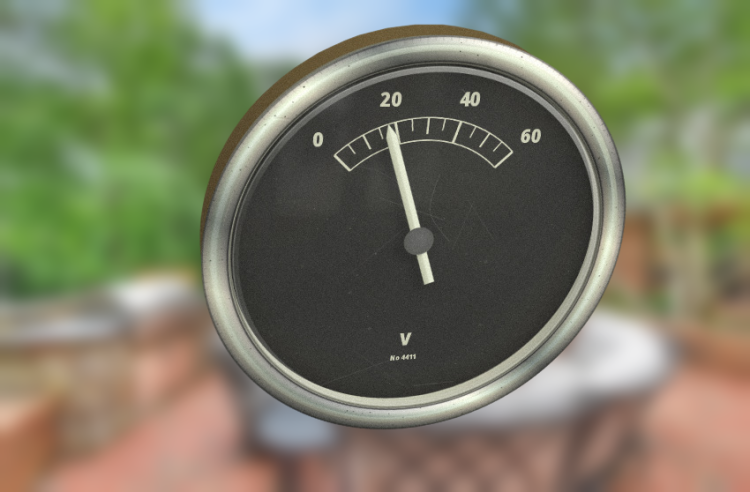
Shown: 17.5 V
